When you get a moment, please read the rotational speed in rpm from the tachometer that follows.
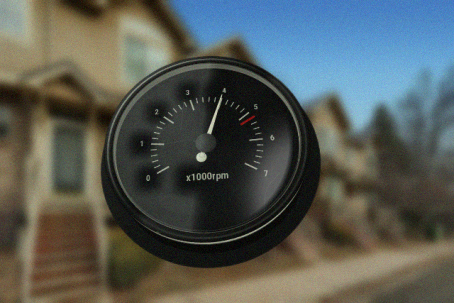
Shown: 4000 rpm
